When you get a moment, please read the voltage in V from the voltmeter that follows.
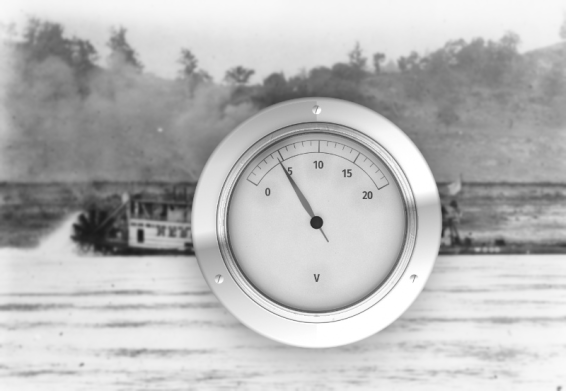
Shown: 4.5 V
